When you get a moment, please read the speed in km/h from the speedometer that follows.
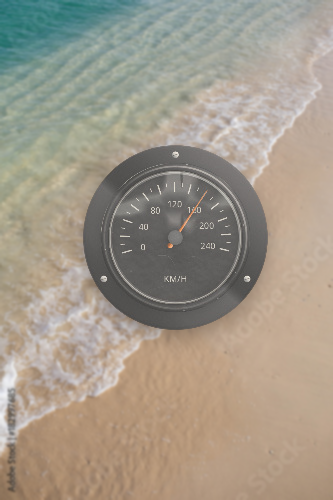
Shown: 160 km/h
